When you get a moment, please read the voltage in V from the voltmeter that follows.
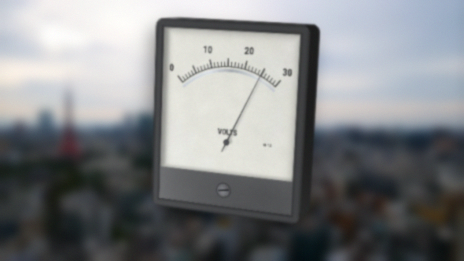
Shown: 25 V
